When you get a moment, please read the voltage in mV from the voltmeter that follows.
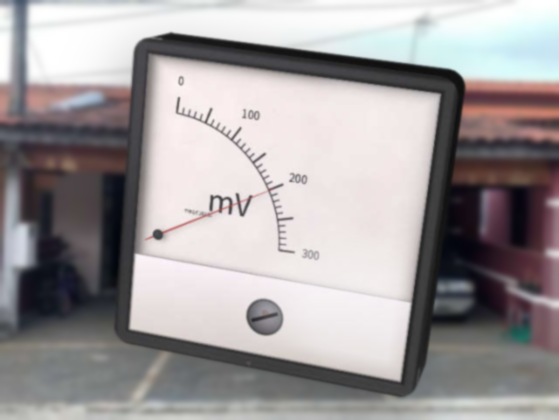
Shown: 200 mV
